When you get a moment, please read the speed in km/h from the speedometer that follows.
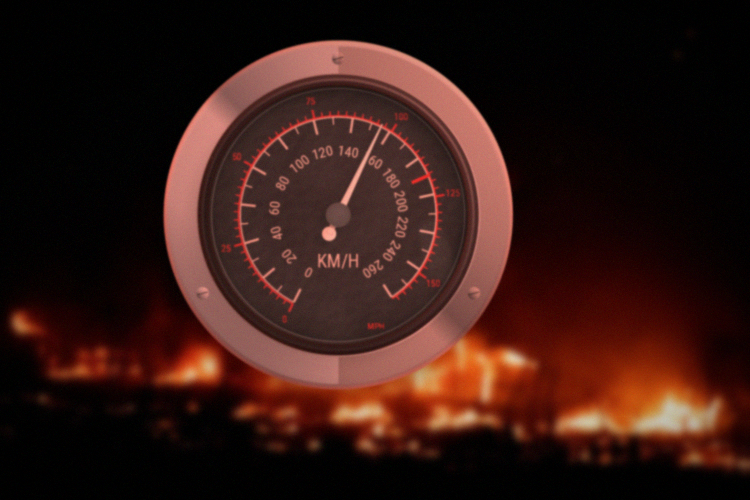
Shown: 155 km/h
